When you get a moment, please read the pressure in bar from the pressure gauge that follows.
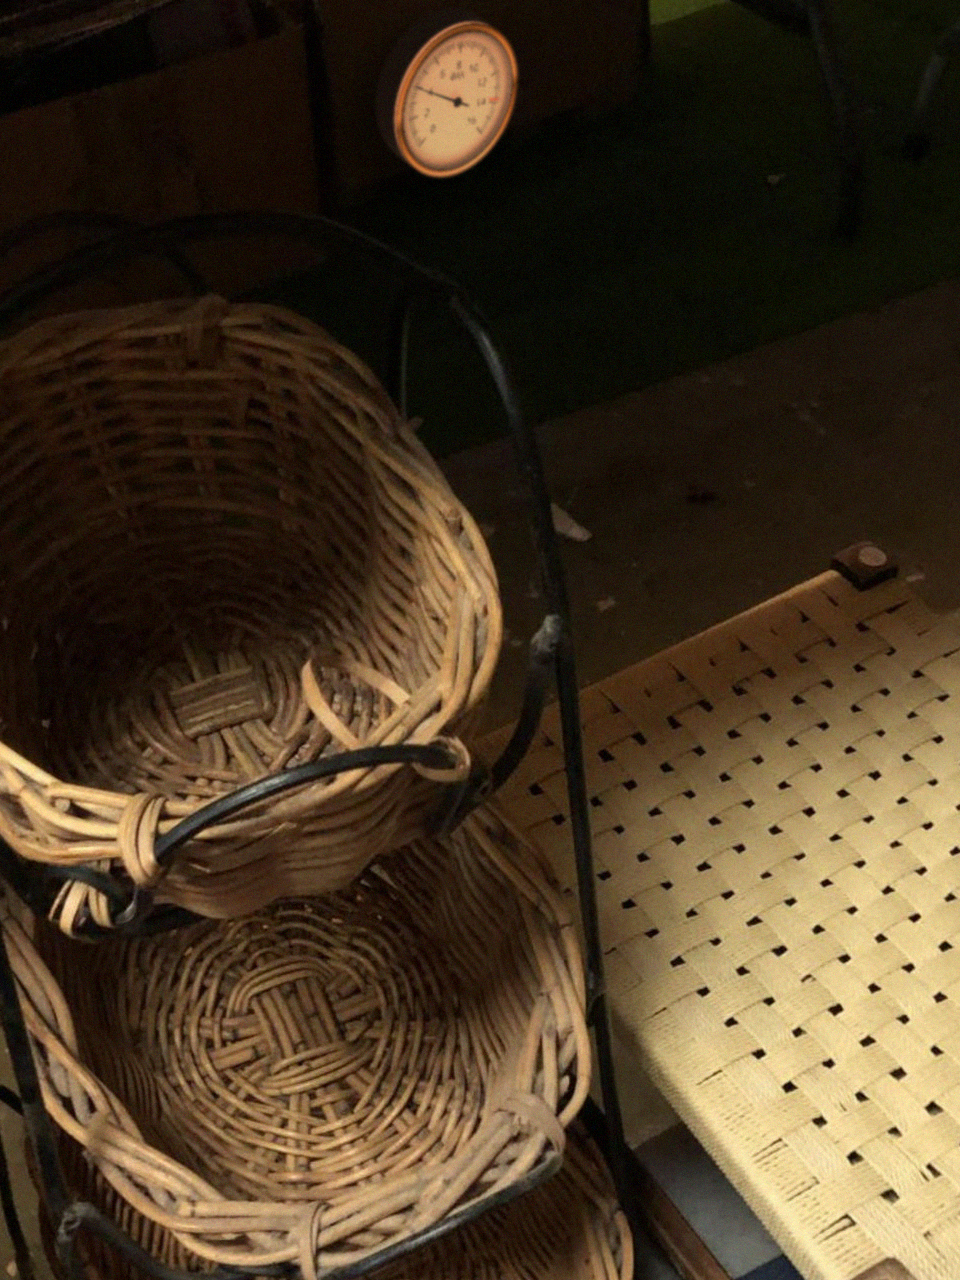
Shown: 4 bar
